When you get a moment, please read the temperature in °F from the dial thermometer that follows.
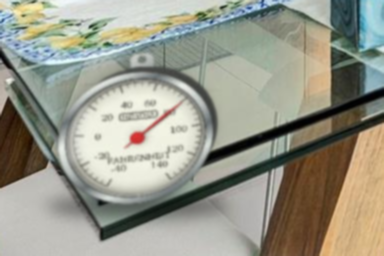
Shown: 80 °F
